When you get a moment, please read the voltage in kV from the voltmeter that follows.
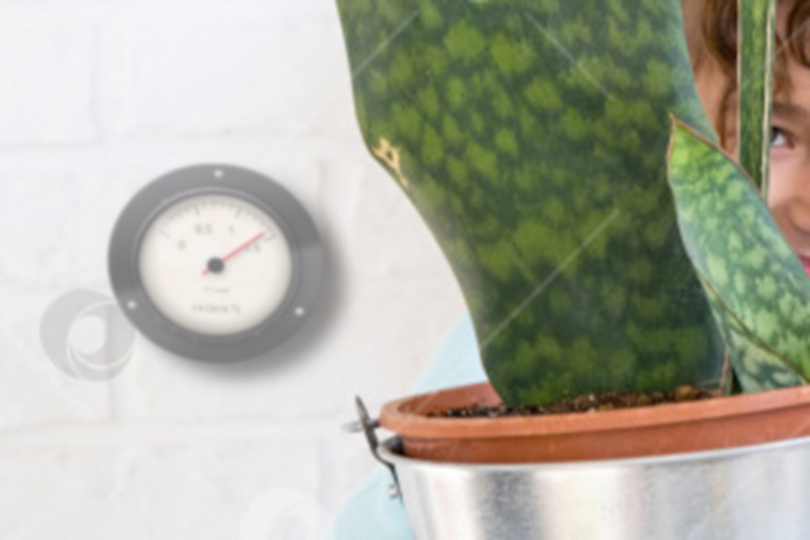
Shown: 1.4 kV
